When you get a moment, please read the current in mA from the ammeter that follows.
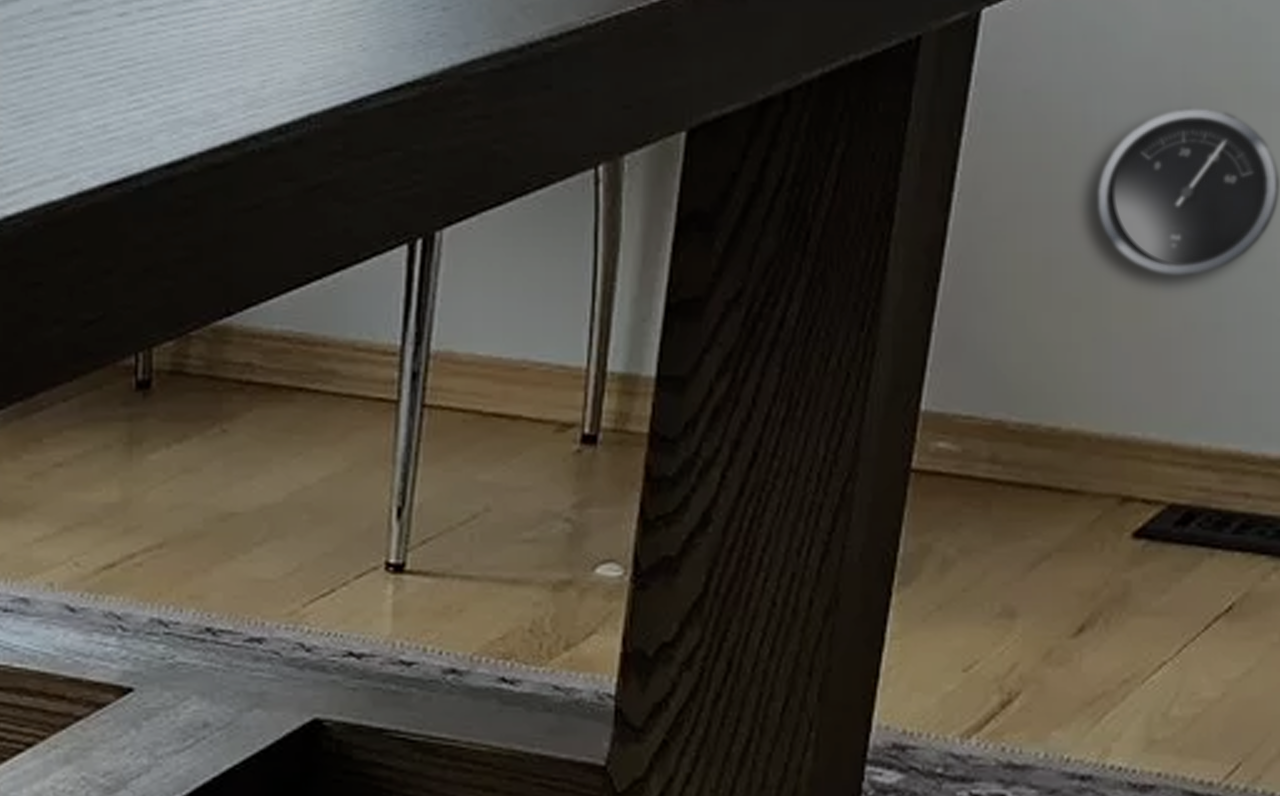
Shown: 40 mA
